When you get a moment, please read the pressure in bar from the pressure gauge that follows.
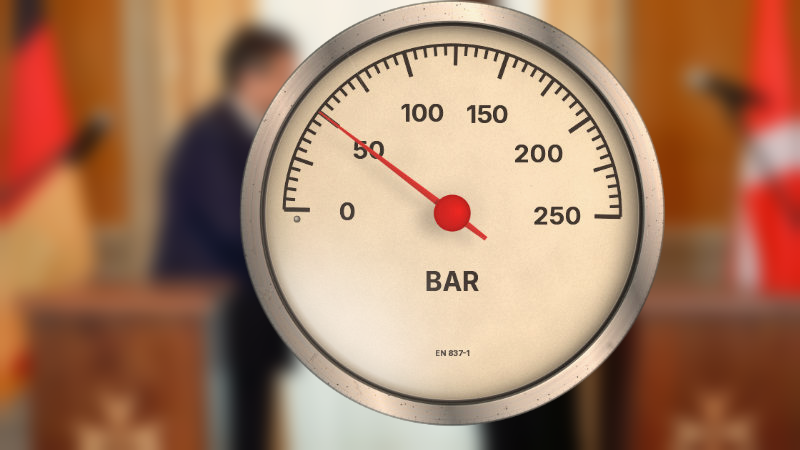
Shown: 50 bar
